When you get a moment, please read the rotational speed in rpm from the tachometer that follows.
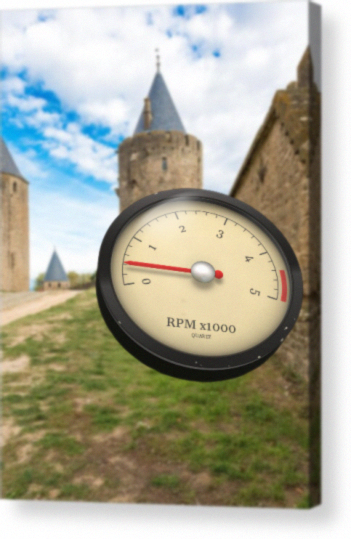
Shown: 400 rpm
